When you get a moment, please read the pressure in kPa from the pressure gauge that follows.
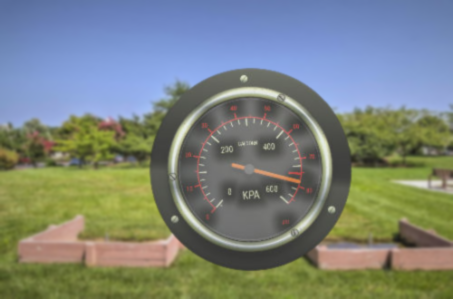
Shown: 540 kPa
